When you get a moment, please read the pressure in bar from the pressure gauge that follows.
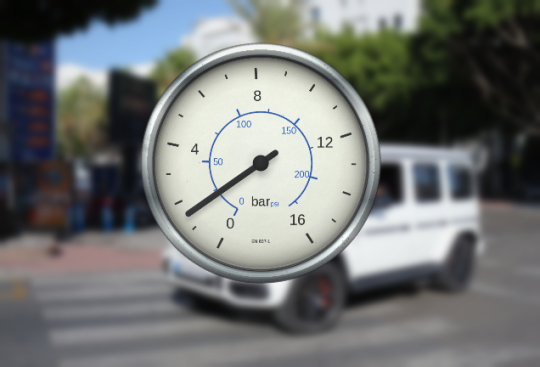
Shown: 1.5 bar
